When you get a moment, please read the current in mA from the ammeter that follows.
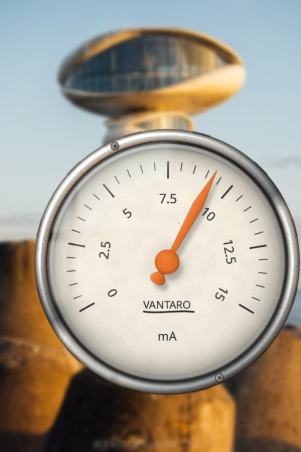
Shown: 9.25 mA
